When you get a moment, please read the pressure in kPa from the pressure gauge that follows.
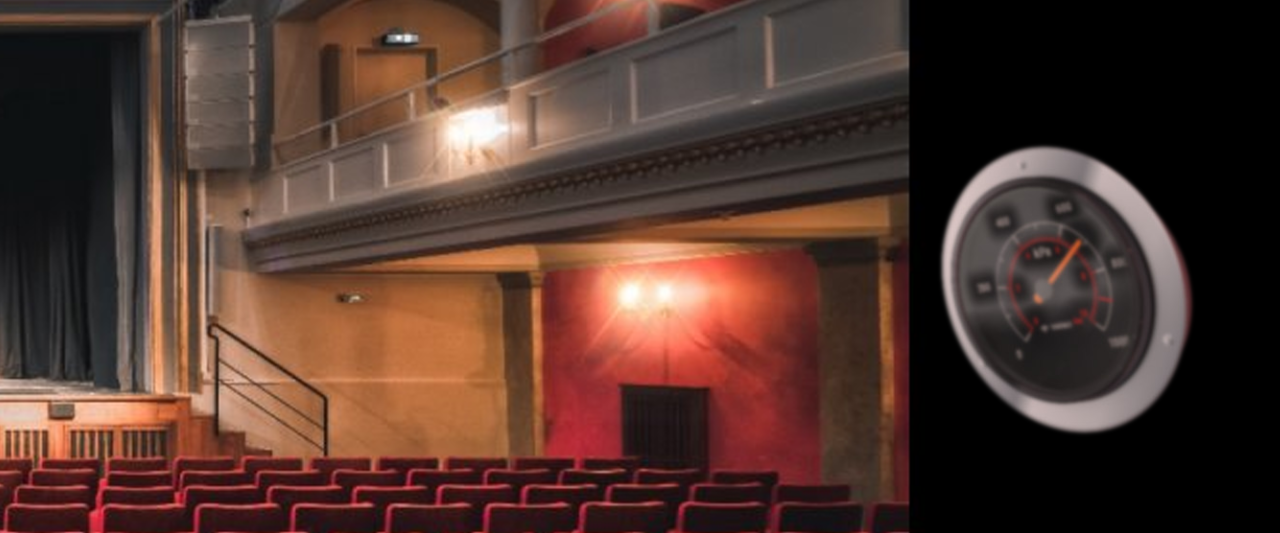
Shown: 700 kPa
